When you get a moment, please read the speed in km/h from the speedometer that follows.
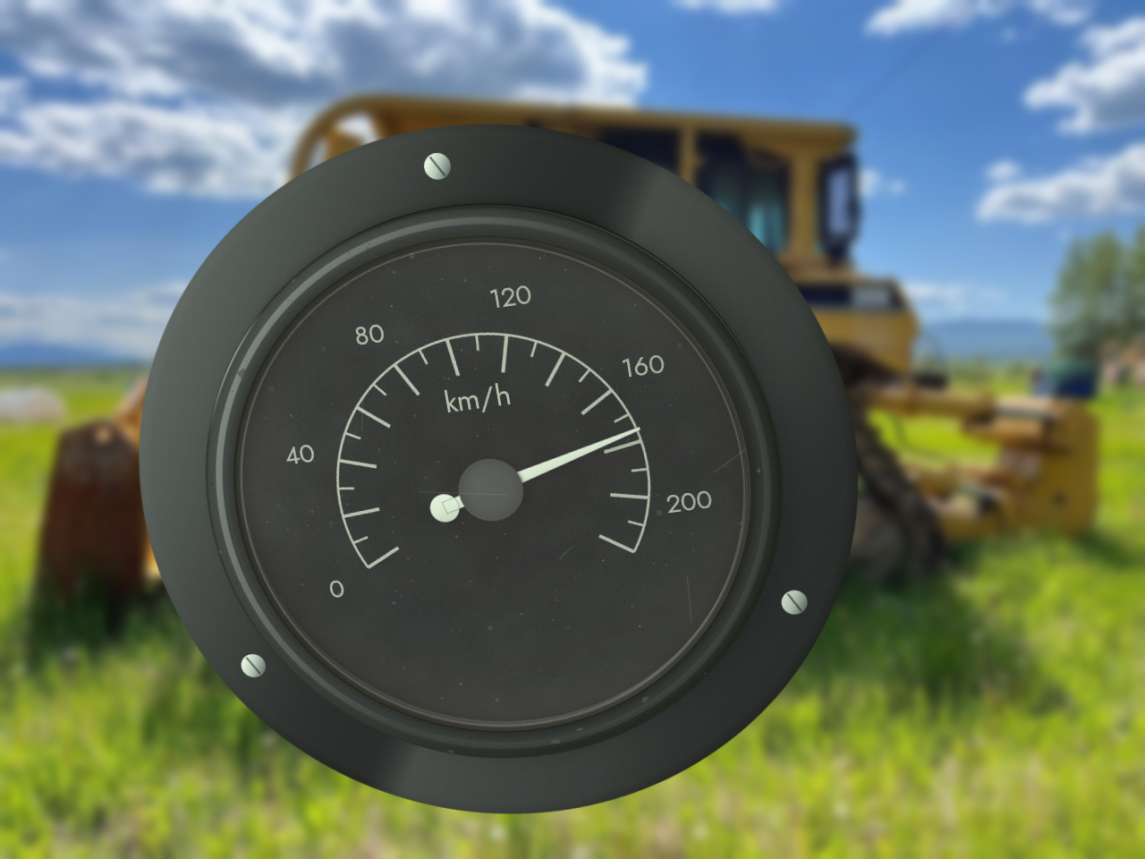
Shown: 175 km/h
